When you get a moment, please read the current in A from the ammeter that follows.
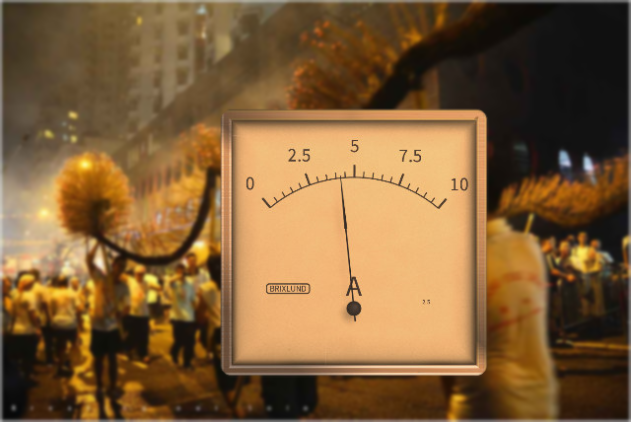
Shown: 4.25 A
